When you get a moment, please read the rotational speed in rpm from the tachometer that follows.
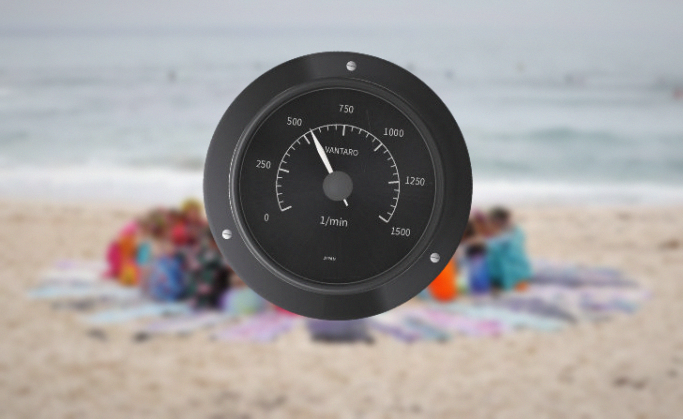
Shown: 550 rpm
